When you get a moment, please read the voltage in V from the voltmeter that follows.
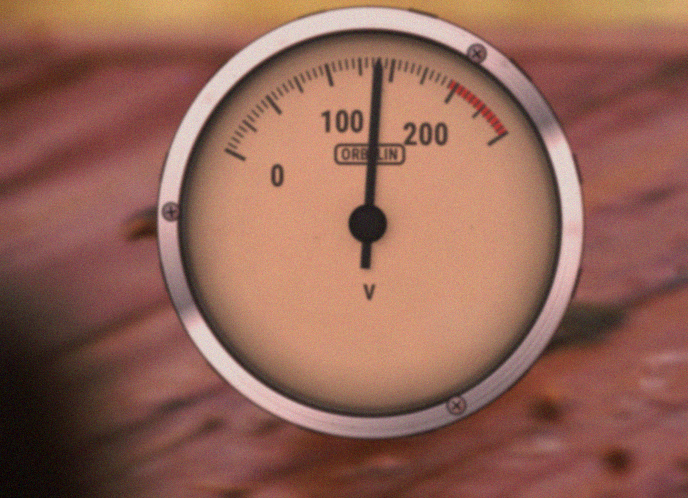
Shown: 140 V
